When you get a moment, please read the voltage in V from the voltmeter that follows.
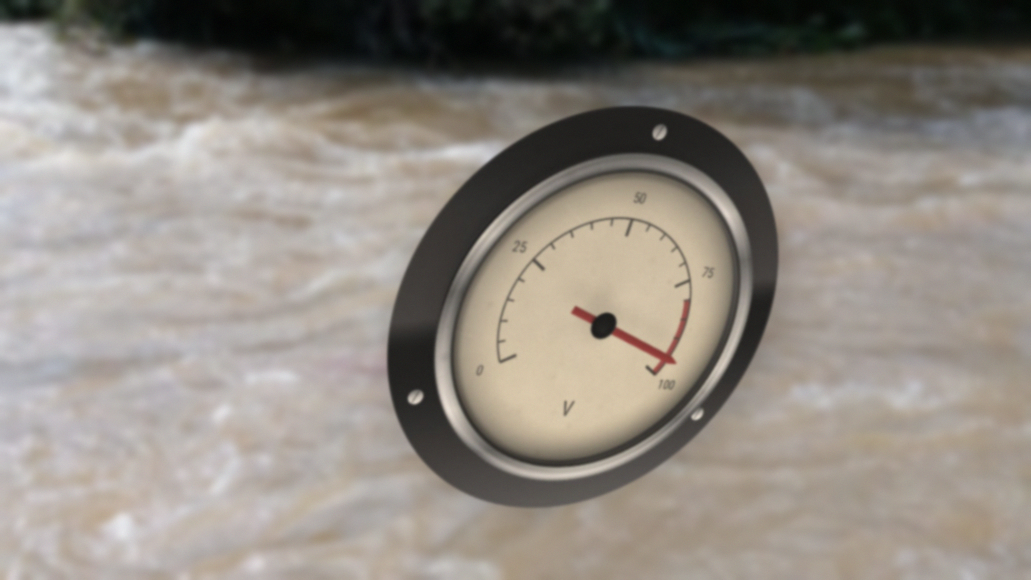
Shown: 95 V
